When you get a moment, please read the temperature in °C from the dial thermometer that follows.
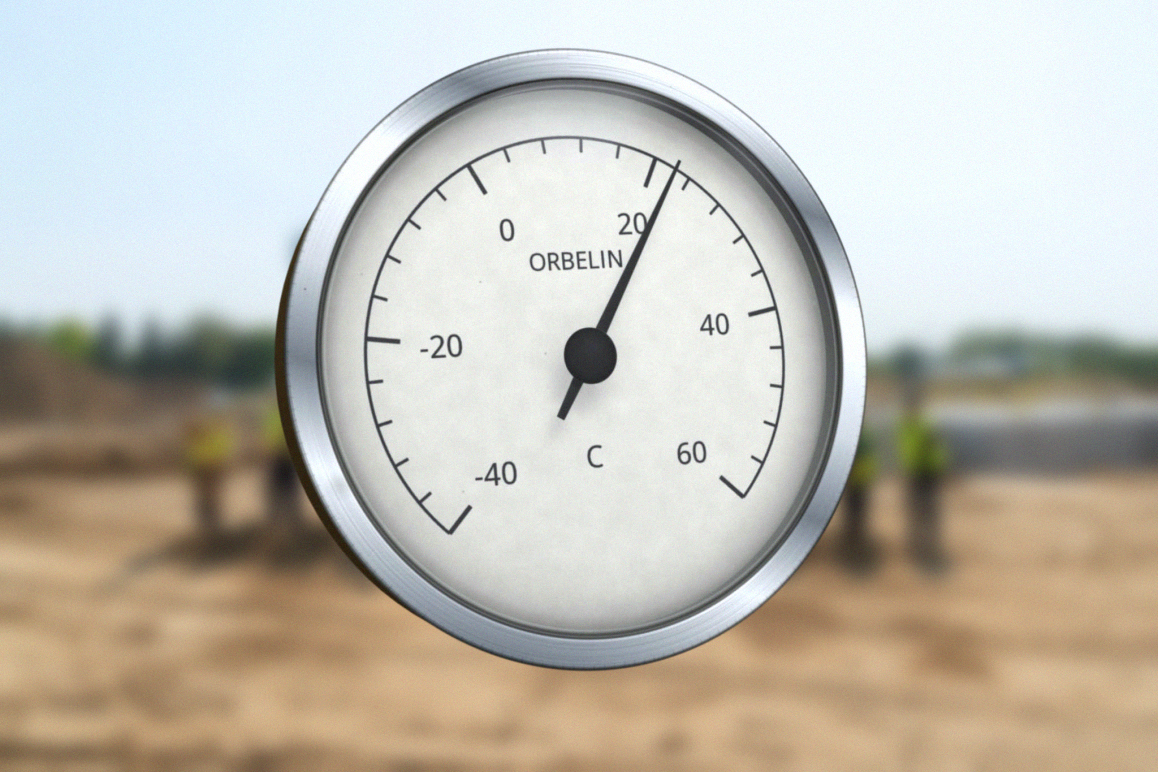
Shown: 22 °C
